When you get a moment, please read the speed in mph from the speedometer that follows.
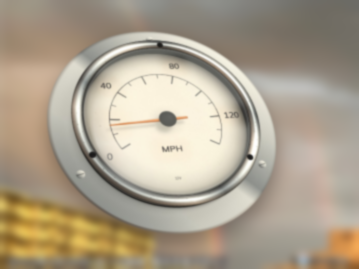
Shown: 15 mph
